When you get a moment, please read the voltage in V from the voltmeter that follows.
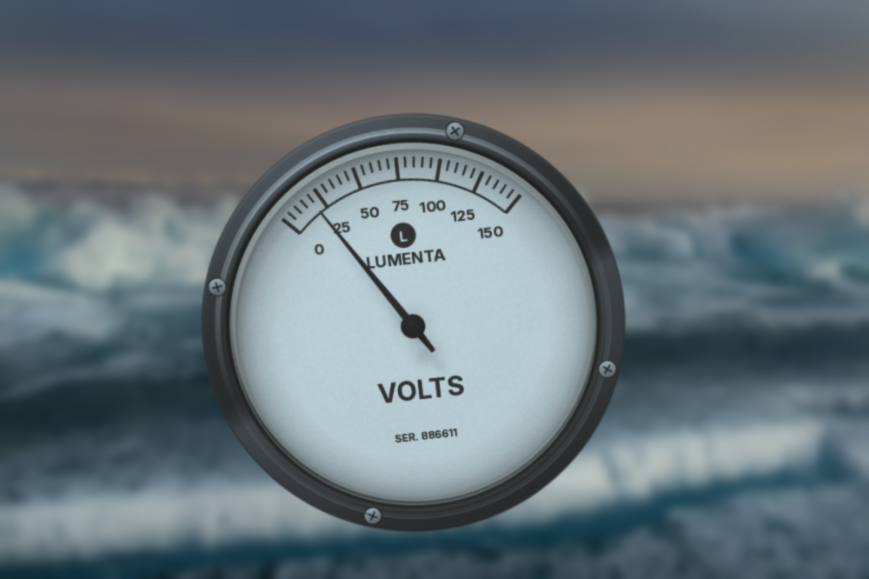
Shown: 20 V
